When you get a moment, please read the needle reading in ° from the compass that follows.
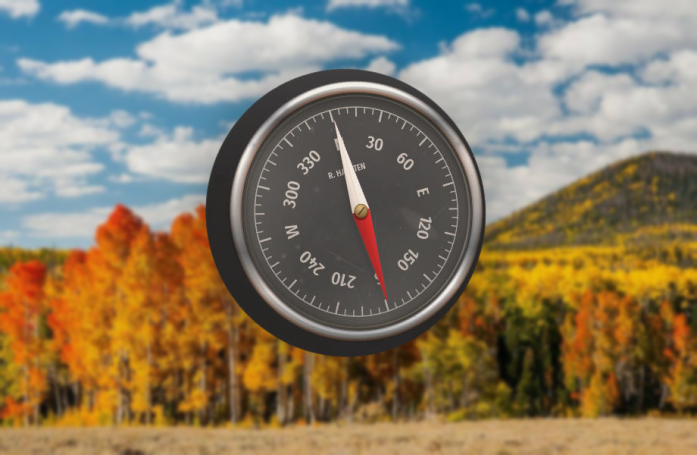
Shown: 180 °
